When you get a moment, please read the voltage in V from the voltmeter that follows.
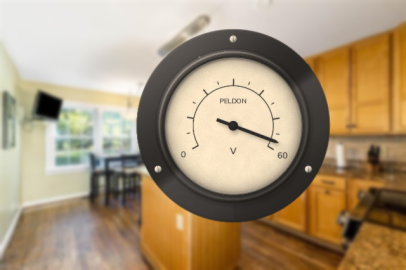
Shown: 57.5 V
